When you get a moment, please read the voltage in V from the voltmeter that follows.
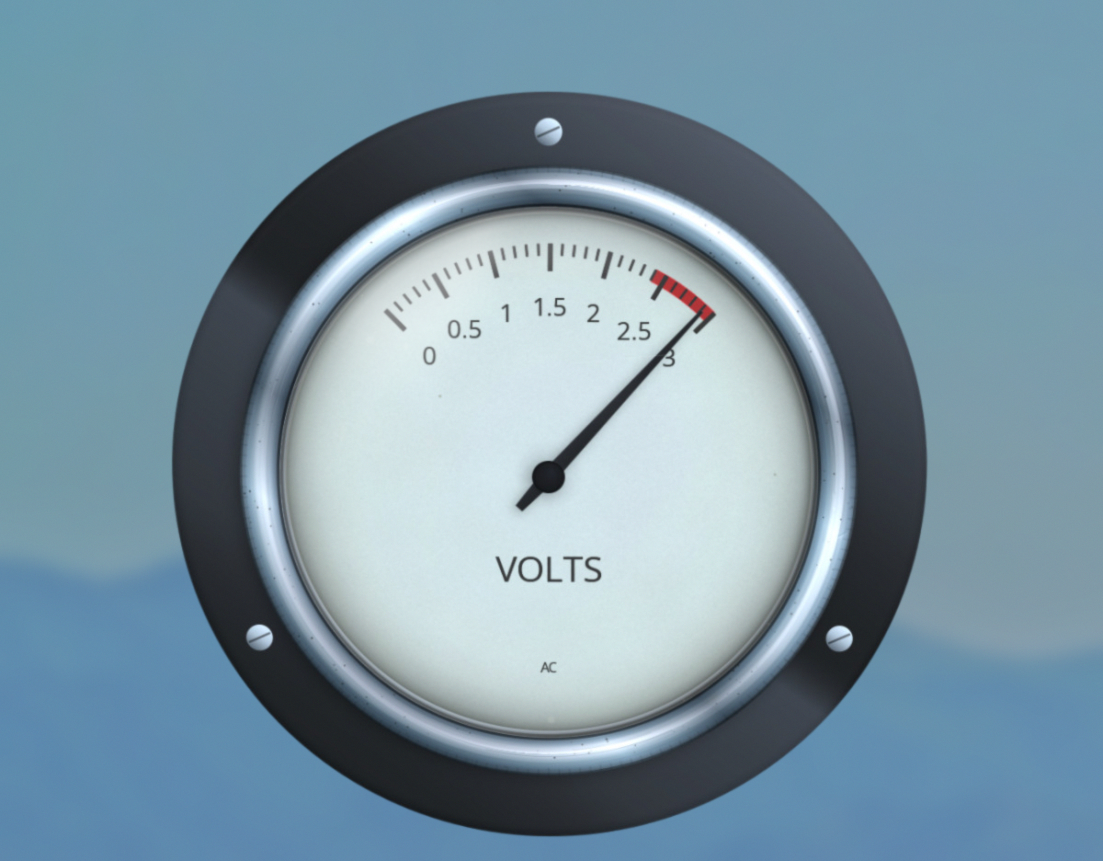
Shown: 2.9 V
